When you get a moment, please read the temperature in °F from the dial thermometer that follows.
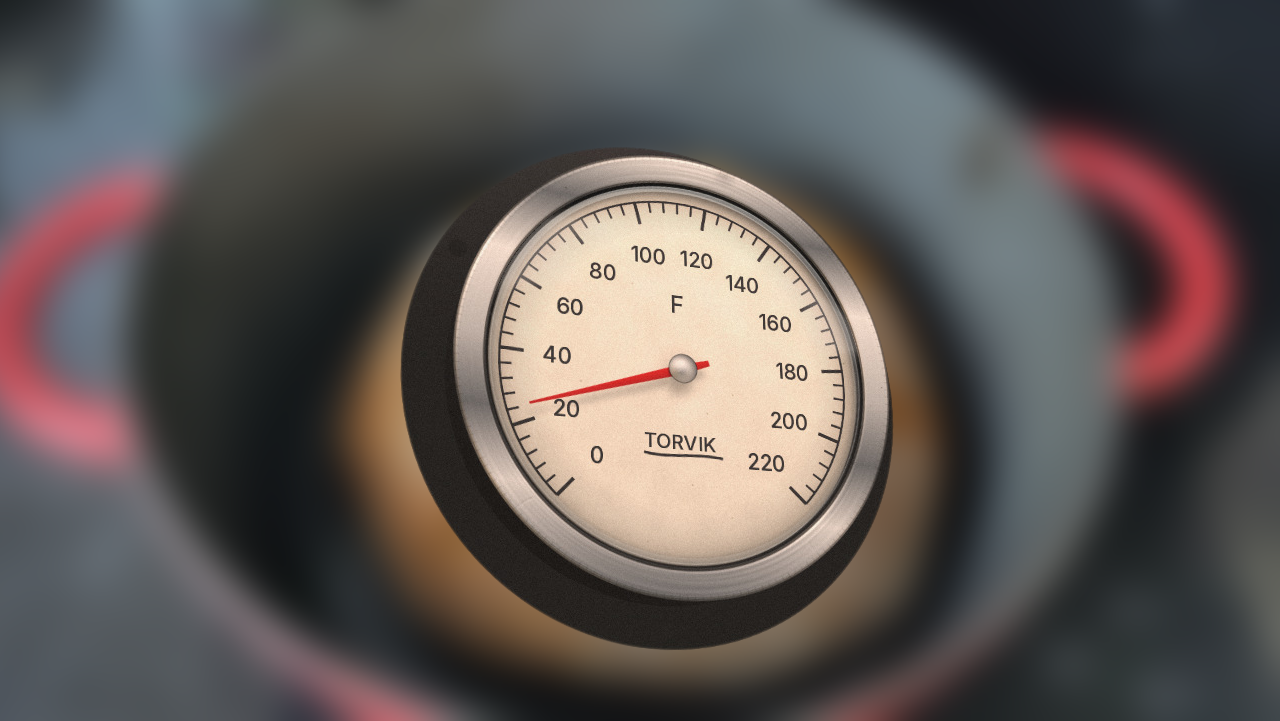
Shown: 24 °F
